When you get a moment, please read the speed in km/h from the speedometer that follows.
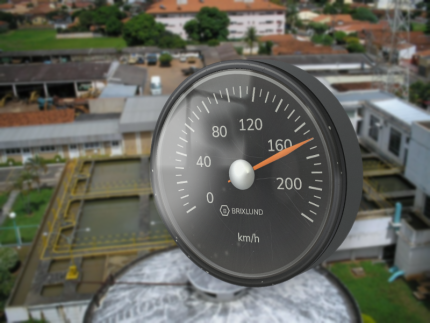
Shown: 170 km/h
